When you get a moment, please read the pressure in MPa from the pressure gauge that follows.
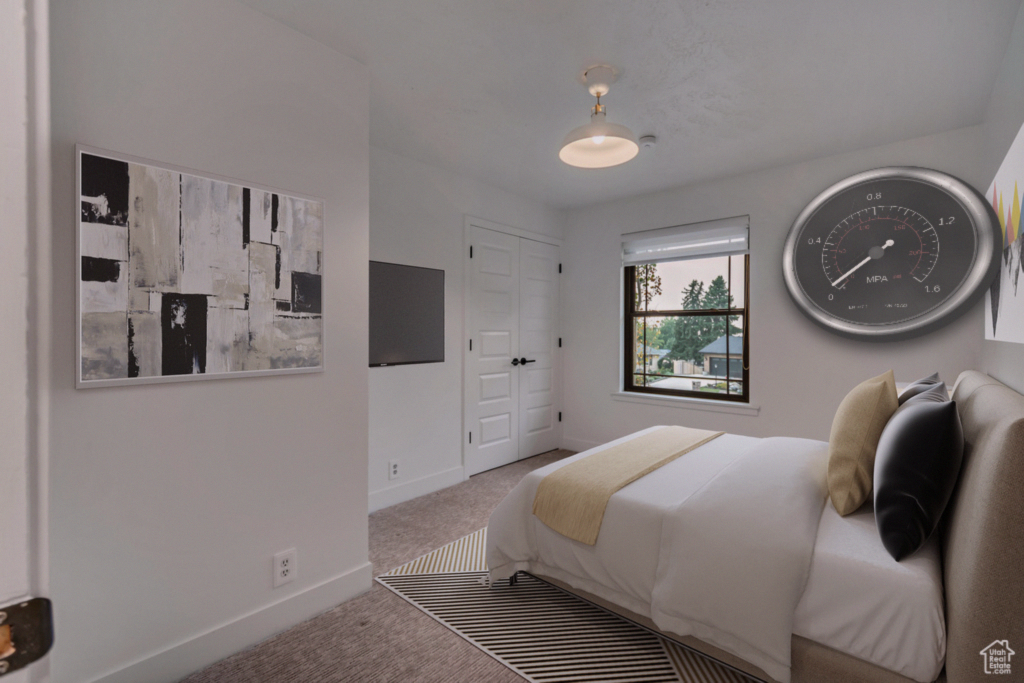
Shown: 0.05 MPa
